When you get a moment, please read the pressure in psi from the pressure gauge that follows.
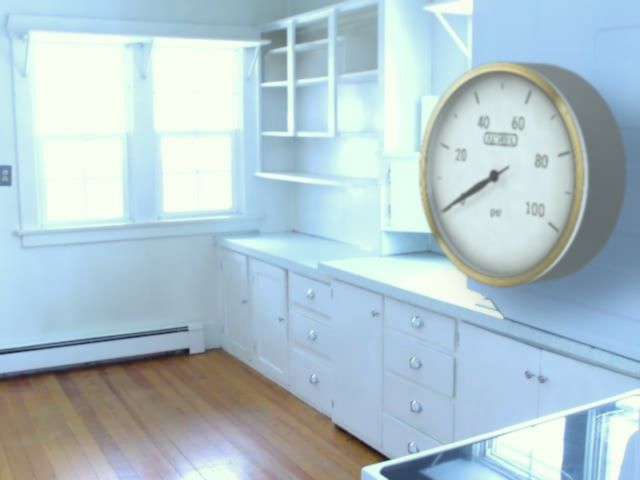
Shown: 0 psi
